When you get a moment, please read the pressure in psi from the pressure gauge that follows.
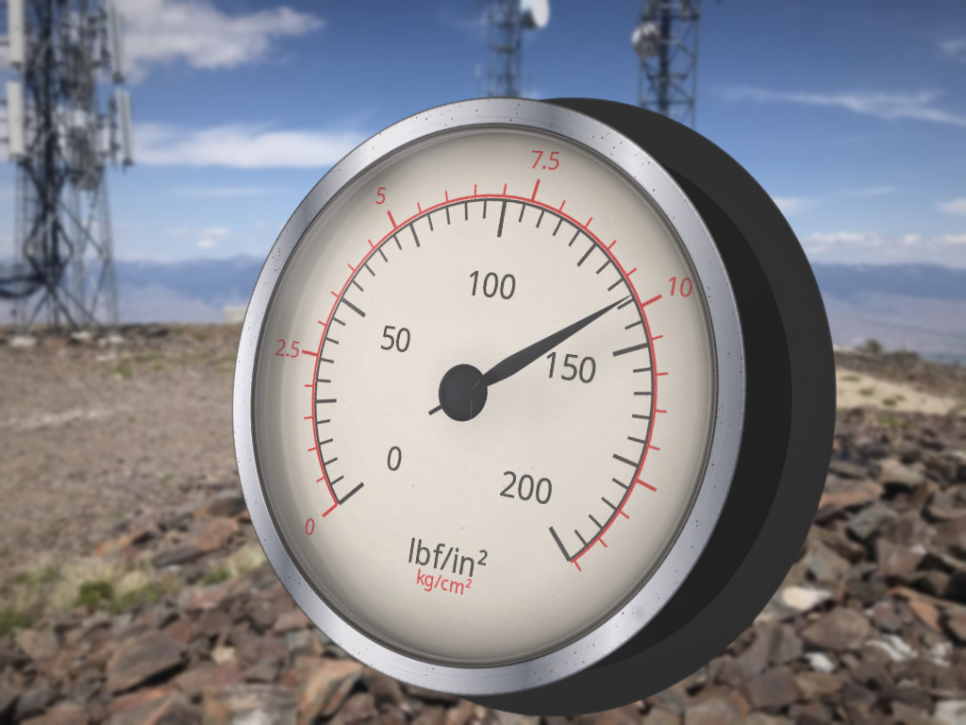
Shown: 140 psi
